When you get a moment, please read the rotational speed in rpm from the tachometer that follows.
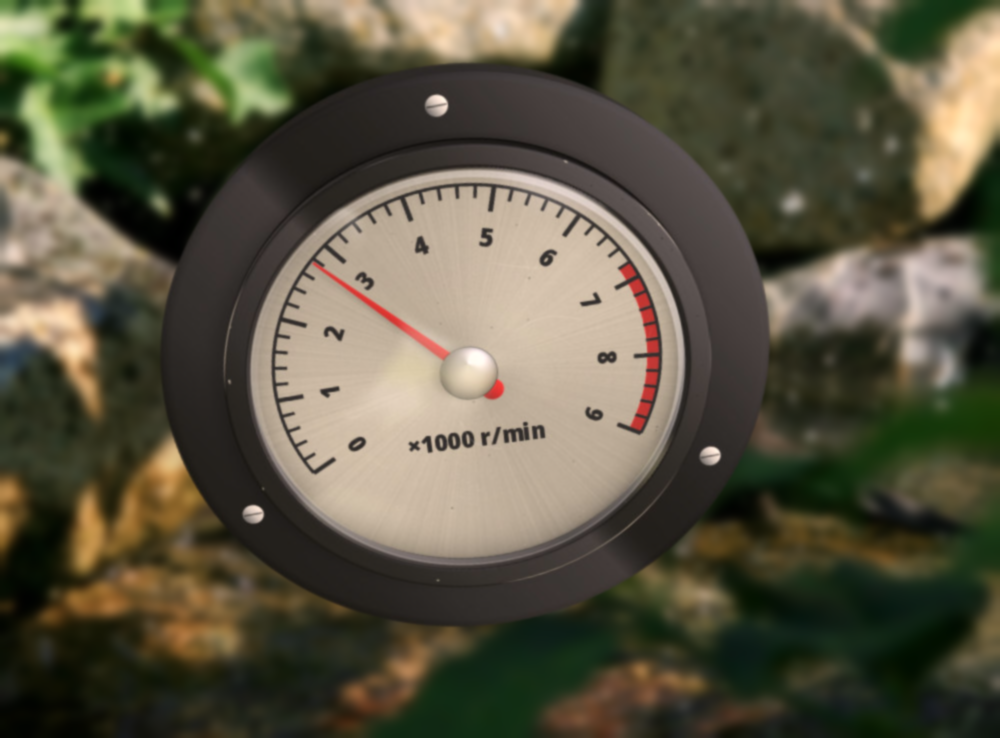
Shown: 2800 rpm
